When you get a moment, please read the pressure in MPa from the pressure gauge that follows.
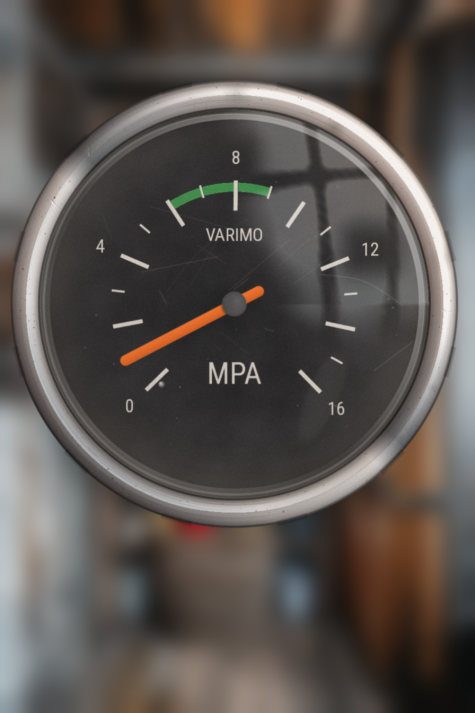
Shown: 1 MPa
